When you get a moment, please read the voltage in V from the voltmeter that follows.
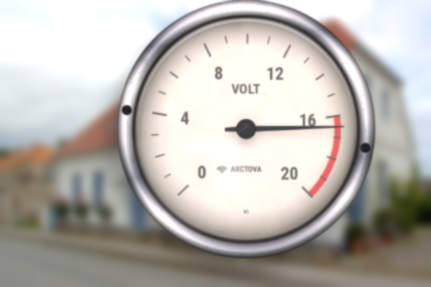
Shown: 16.5 V
